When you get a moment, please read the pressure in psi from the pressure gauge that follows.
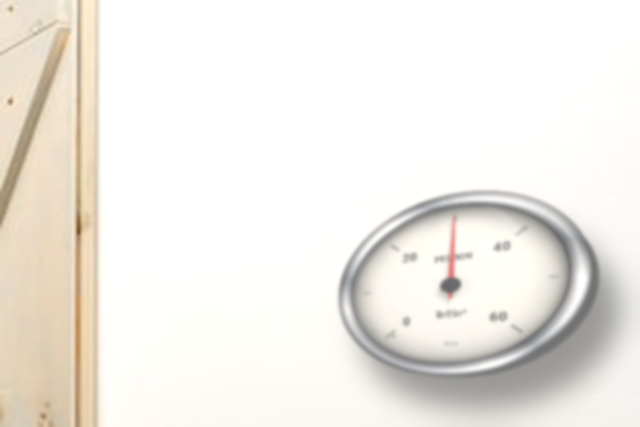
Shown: 30 psi
